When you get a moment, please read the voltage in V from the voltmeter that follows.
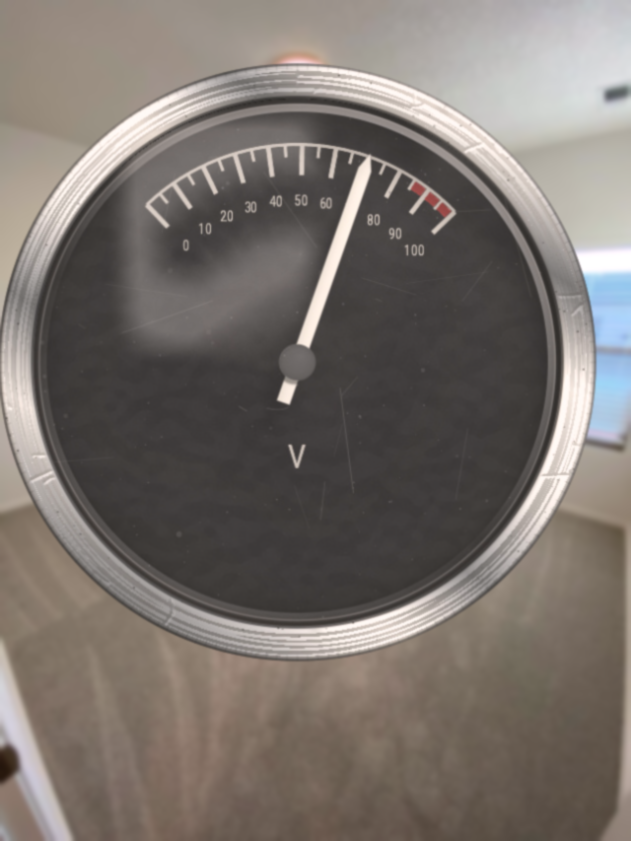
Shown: 70 V
